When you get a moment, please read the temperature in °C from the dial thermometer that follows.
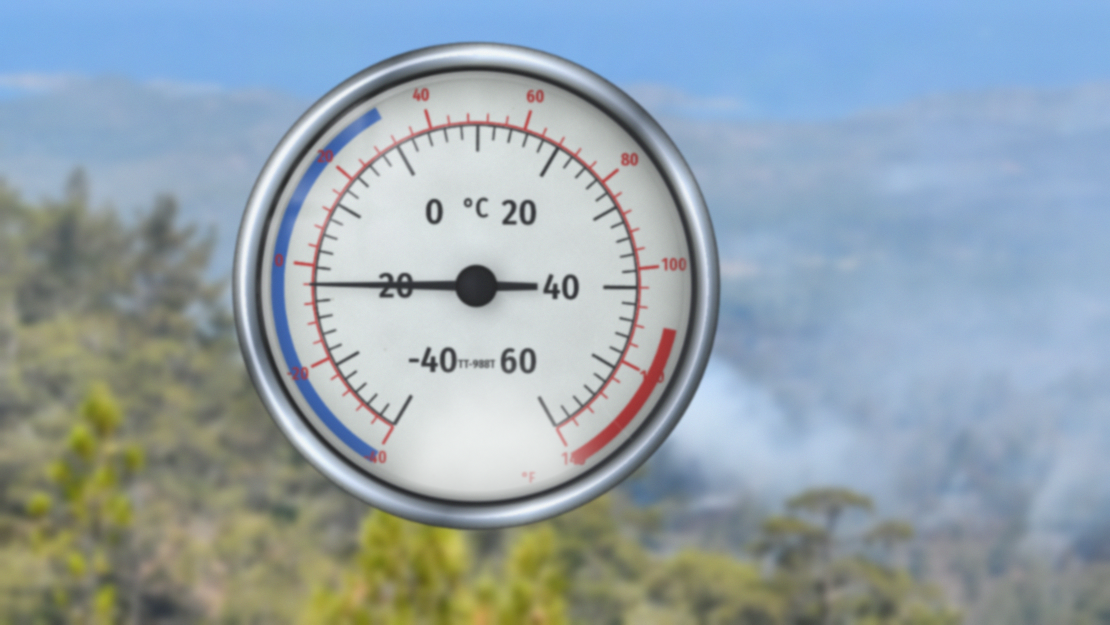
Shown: -20 °C
